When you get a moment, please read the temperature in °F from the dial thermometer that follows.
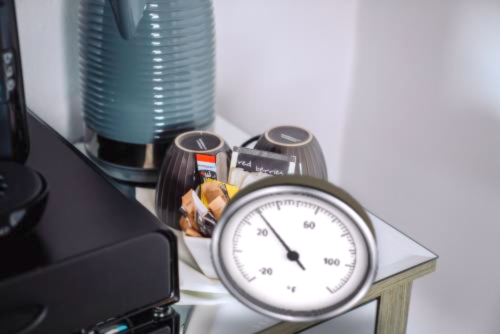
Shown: 30 °F
